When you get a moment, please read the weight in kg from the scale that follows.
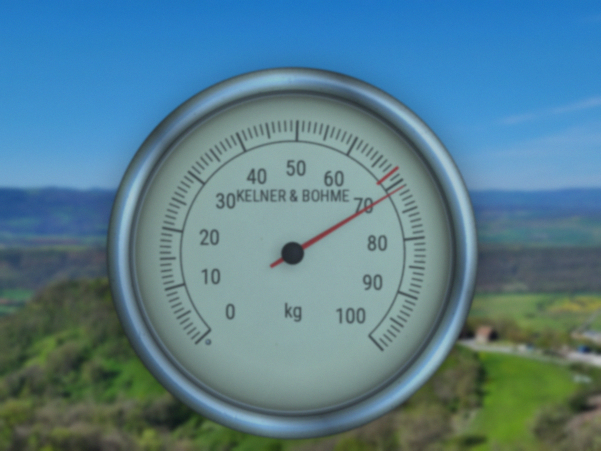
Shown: 71 kg
